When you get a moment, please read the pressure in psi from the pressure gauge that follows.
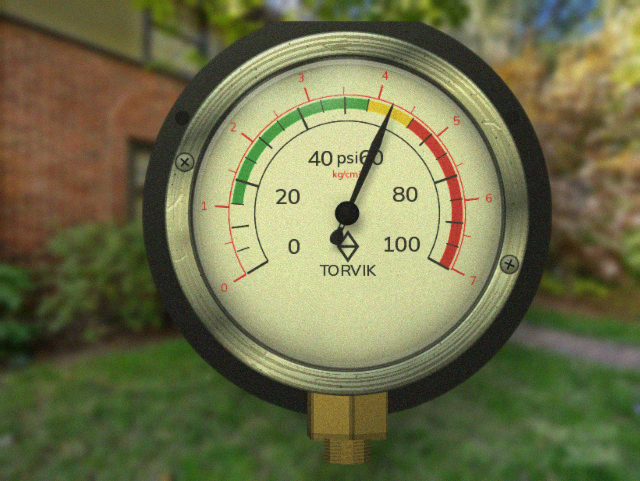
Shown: 60 psi
